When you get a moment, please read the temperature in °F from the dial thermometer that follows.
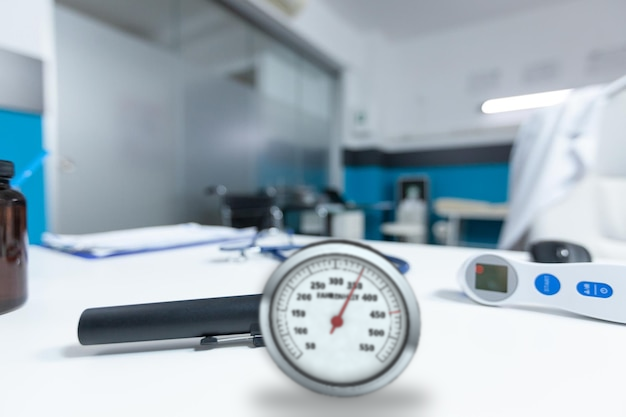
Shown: 350 °F
